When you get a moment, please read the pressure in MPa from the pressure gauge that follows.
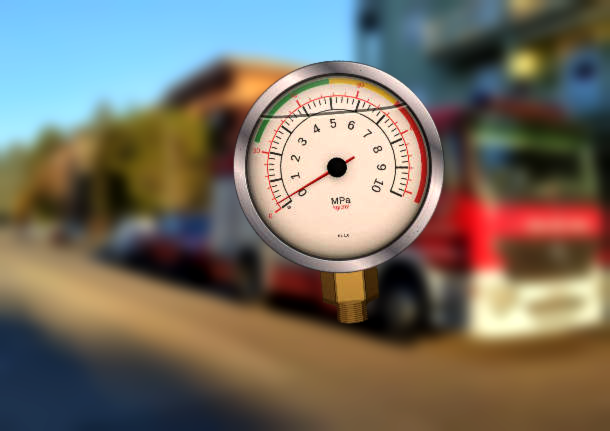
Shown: 0.2 MPa
